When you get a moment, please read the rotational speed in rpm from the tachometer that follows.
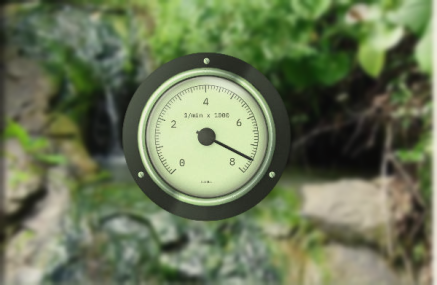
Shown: 7500 rpm
